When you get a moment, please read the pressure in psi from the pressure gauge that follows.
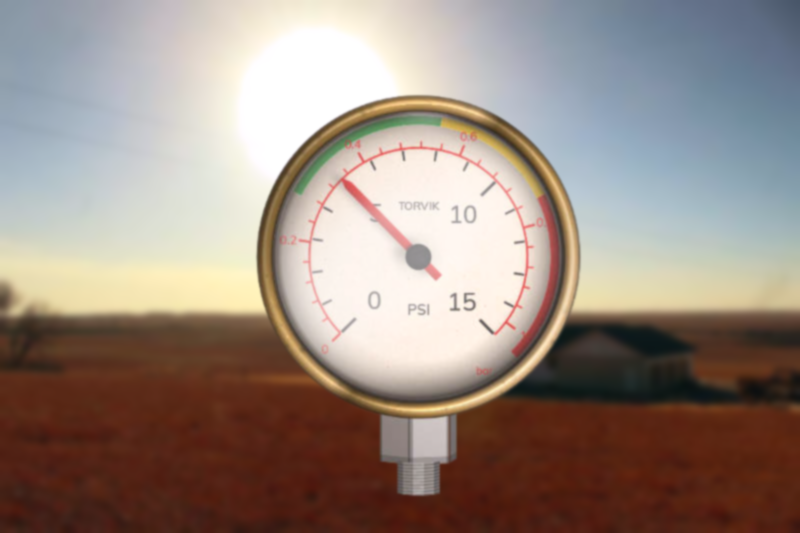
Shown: 5 psi
